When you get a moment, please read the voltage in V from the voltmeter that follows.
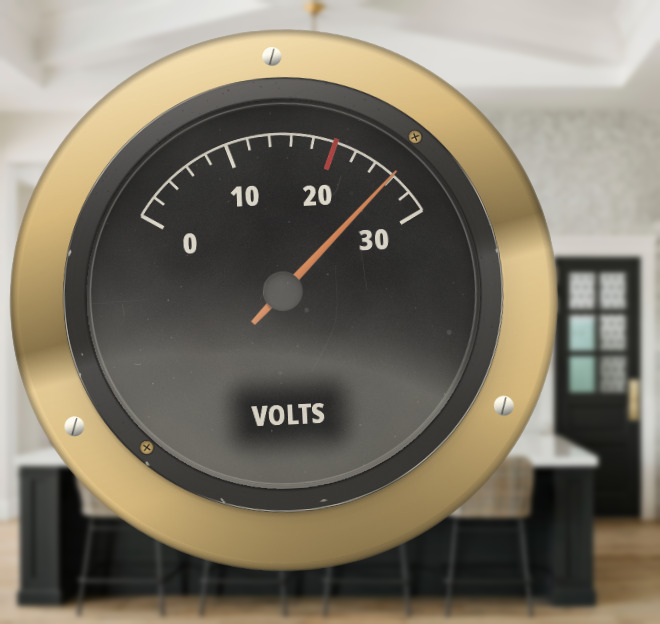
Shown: 26 V
